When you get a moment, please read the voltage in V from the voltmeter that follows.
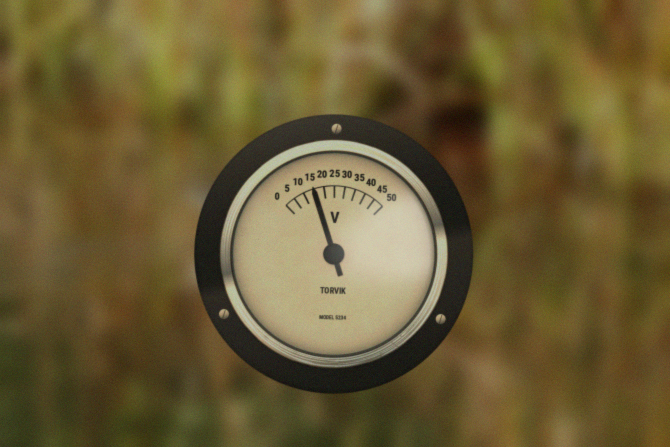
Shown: 15 V
